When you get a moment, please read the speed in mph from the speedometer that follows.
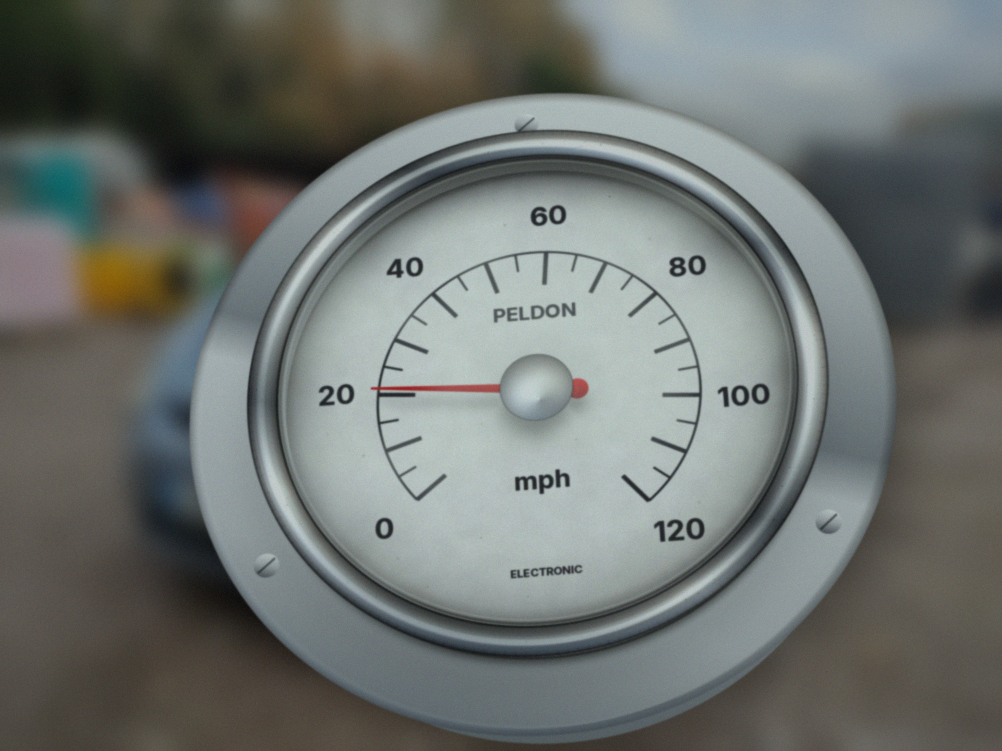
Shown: 20 mph
